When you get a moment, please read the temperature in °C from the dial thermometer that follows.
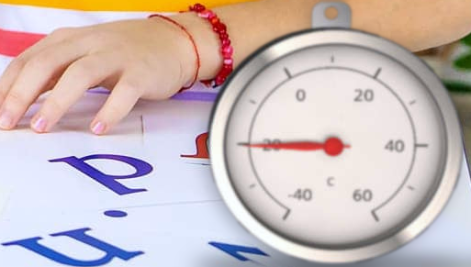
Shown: -20 °C
